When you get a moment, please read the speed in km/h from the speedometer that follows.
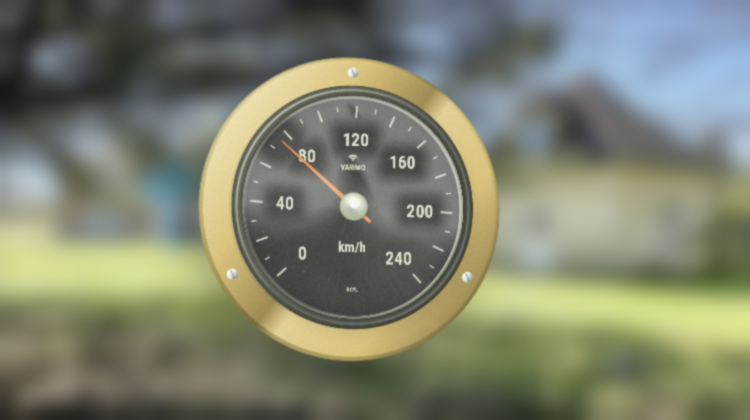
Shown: 75 km/h
